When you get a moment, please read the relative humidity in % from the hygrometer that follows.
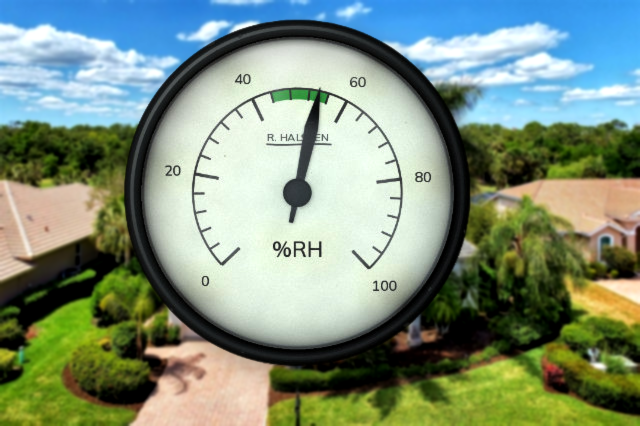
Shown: 54 %
